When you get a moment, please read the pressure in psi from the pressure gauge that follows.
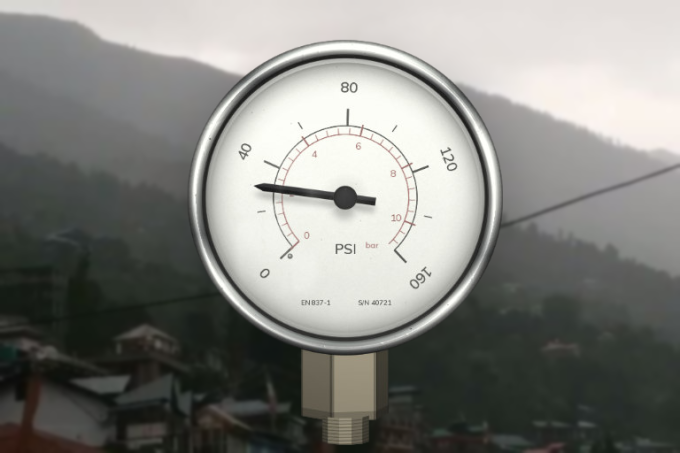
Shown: 30 psi
